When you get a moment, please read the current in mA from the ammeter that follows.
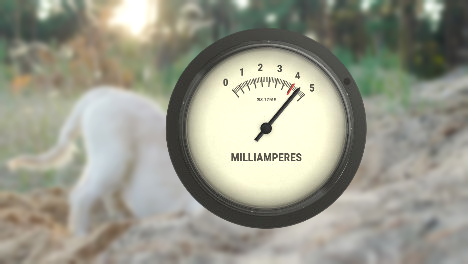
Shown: 4.5 mA
